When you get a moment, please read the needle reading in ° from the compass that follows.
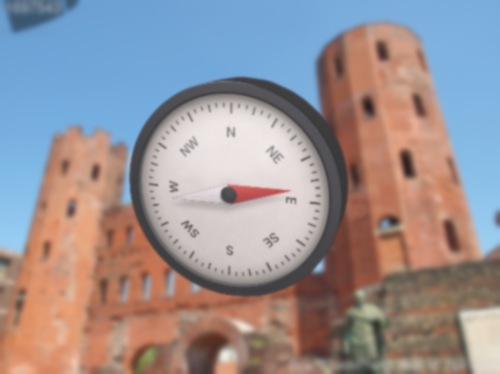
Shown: 80 °
